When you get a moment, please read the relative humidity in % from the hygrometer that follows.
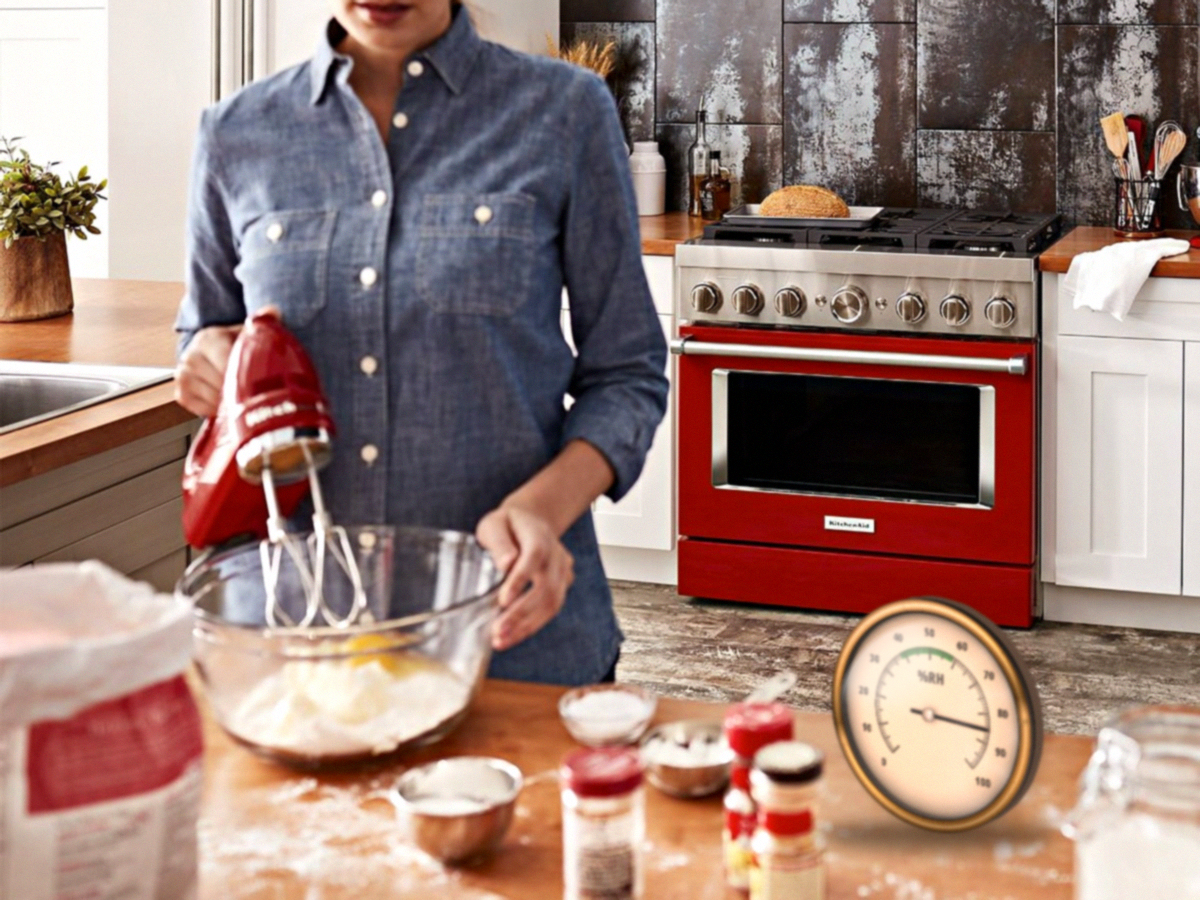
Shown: 85 %
